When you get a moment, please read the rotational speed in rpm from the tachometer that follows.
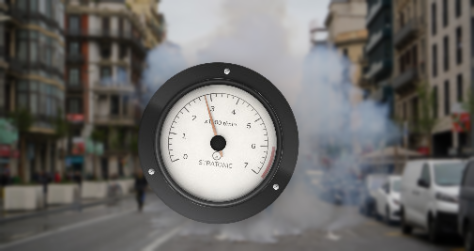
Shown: 2800 rpm
